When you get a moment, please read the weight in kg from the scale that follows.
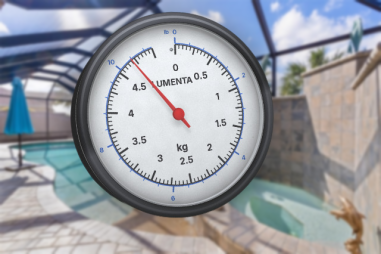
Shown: 4.7 kg
